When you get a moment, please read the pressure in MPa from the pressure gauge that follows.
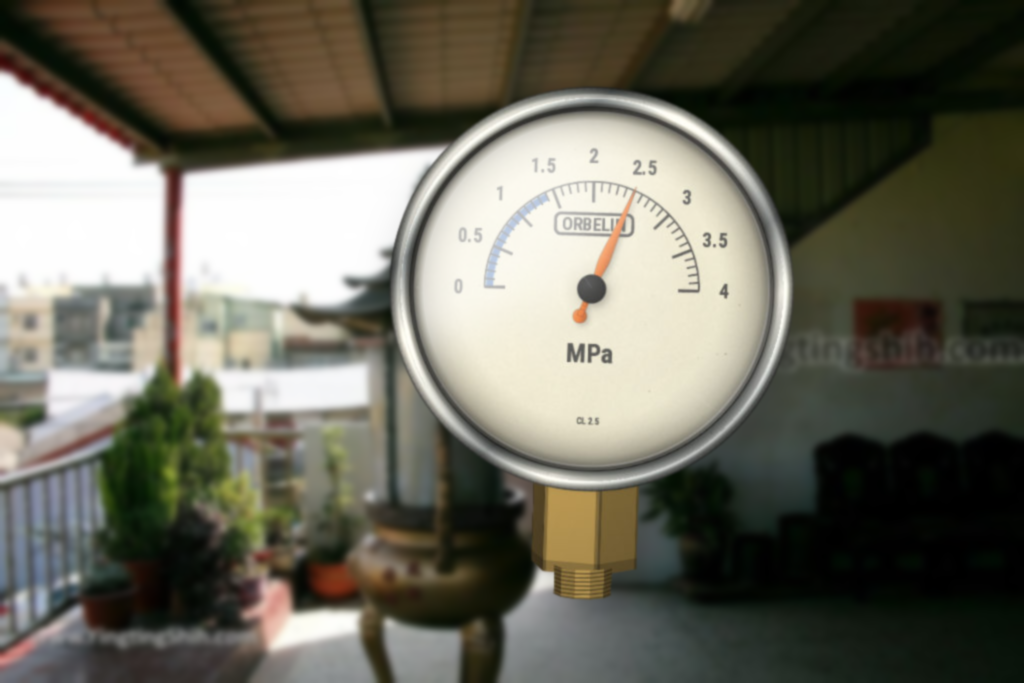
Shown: 2.5 MPa
